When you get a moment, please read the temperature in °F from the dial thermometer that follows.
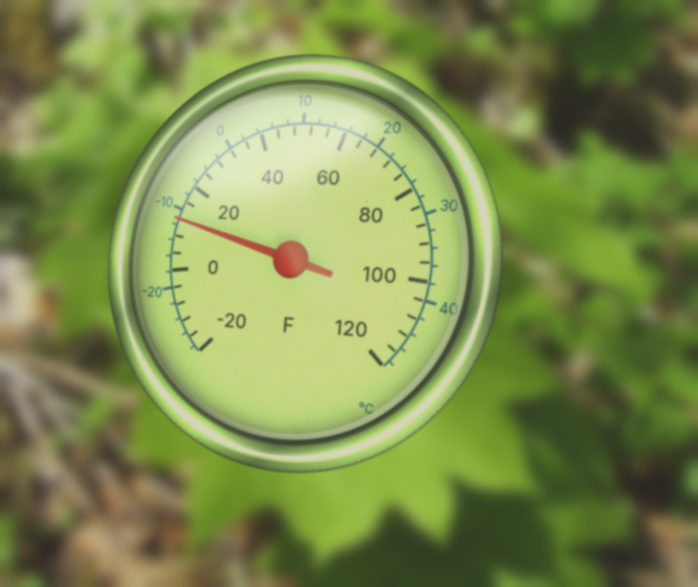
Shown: 12 °F
